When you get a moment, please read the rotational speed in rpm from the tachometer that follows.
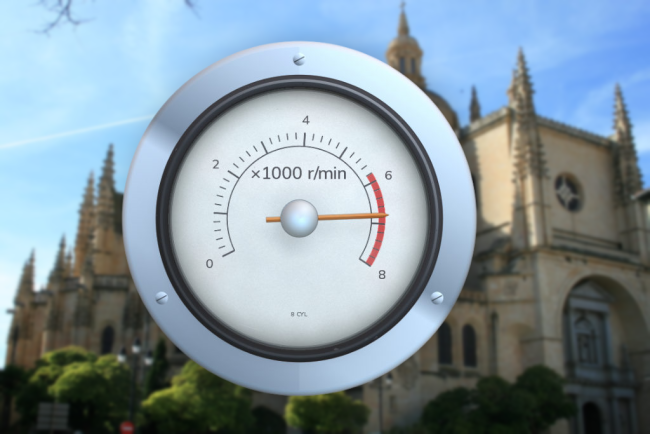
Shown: 6800 rpm
